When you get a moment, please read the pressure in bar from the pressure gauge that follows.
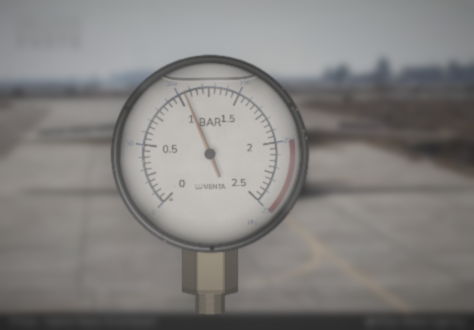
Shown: 1.05 bar
